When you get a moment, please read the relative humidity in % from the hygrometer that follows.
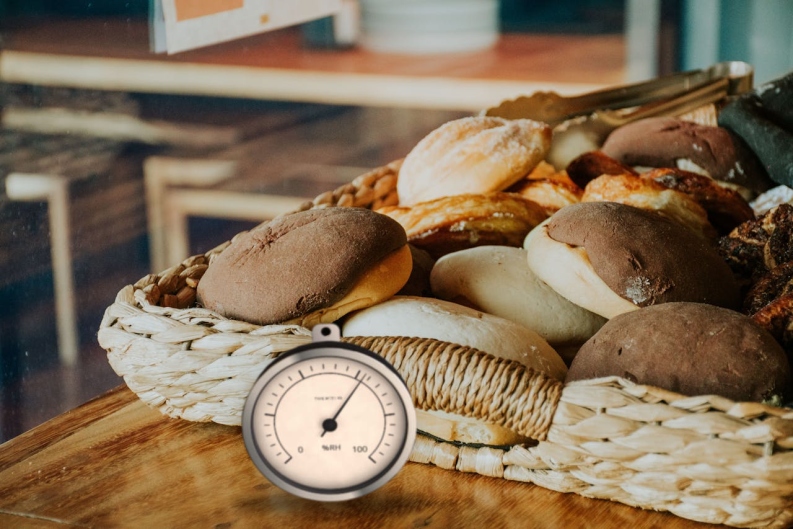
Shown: 62 %
